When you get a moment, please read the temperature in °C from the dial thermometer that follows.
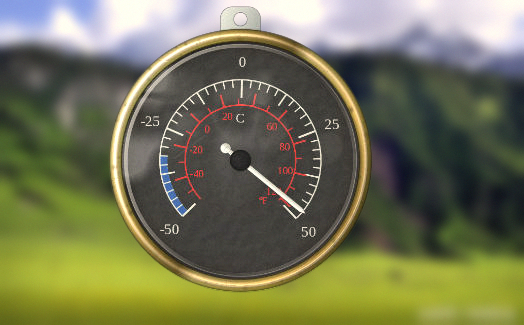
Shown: 47.5 °C
